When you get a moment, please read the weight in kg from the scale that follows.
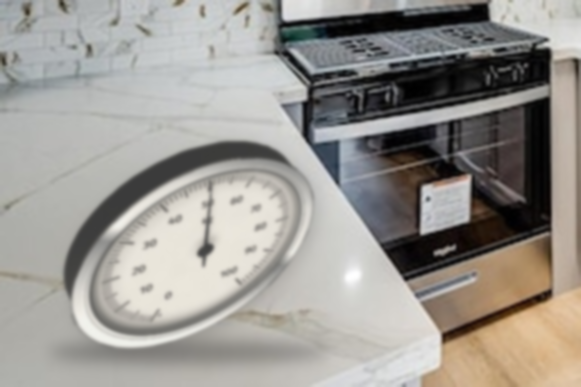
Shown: 50 kg
